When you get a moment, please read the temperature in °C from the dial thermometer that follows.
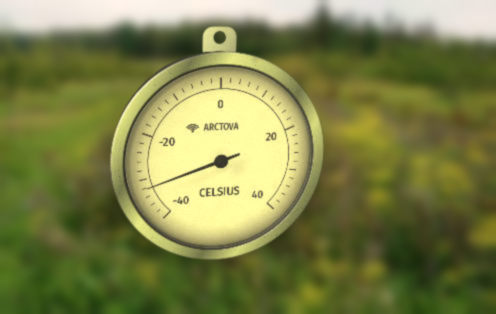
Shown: -32 °C
